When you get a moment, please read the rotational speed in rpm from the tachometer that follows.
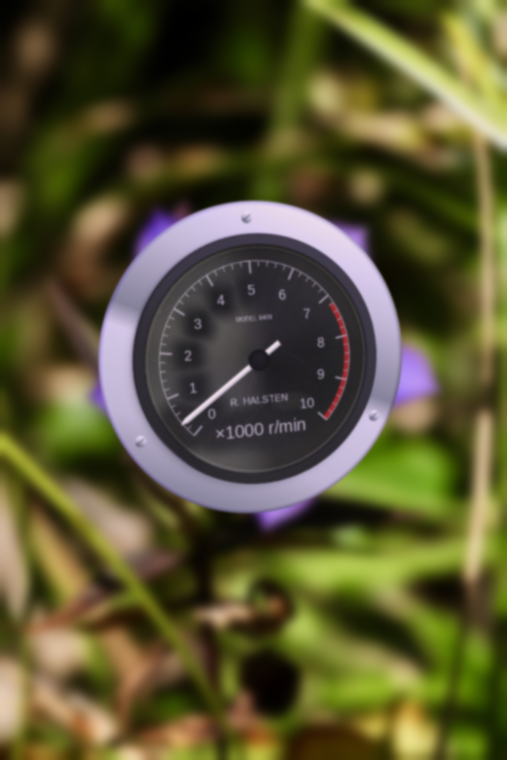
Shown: 400 rpm
